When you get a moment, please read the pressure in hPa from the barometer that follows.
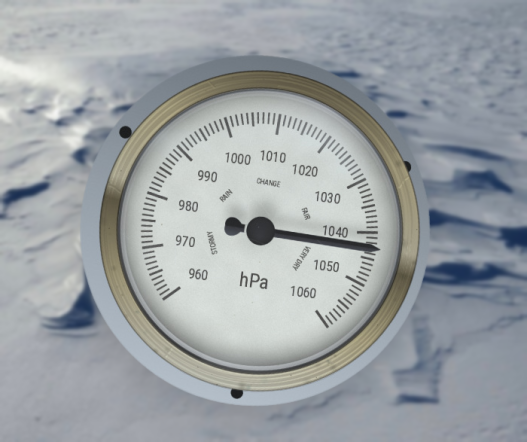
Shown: 1043 hPa
